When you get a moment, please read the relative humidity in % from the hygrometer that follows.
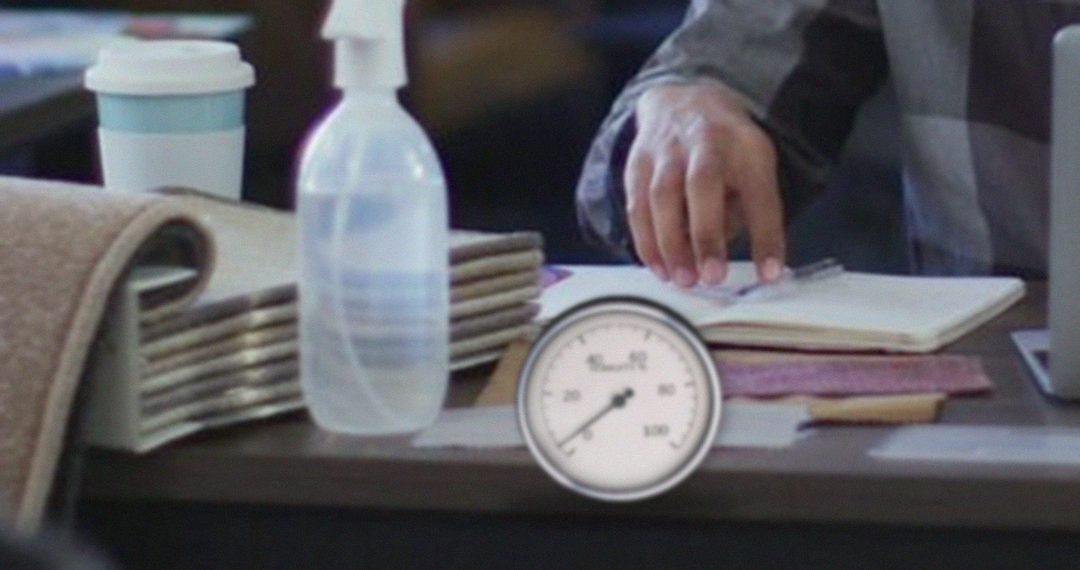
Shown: 4 %
